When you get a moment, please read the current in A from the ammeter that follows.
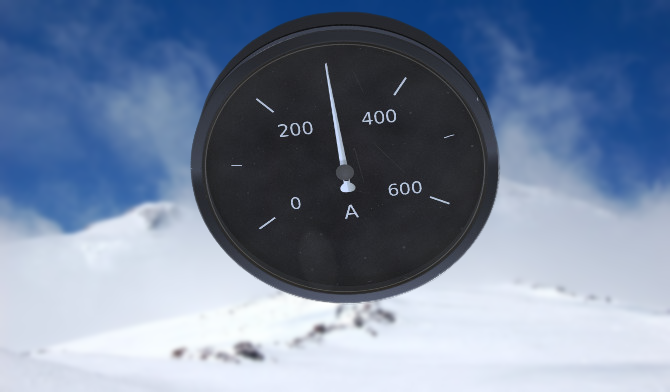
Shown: 300 A
